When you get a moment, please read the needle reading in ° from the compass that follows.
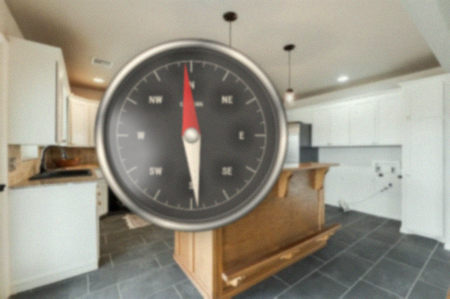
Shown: 355 °
